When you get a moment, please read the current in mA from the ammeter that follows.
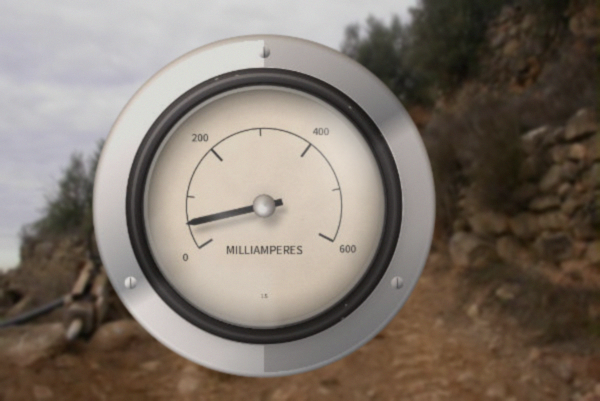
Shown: 50 mA
